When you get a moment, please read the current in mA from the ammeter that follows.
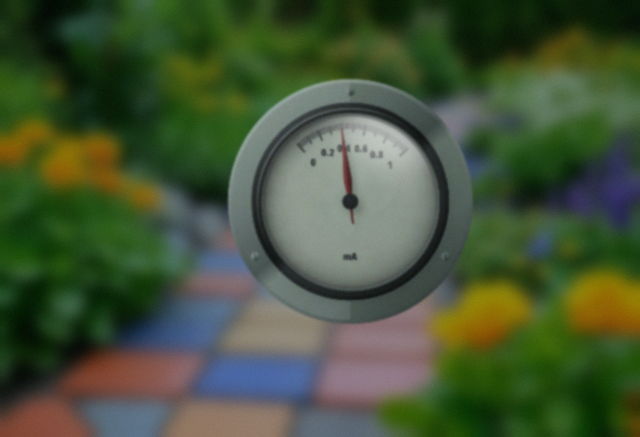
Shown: 0.4 mA
